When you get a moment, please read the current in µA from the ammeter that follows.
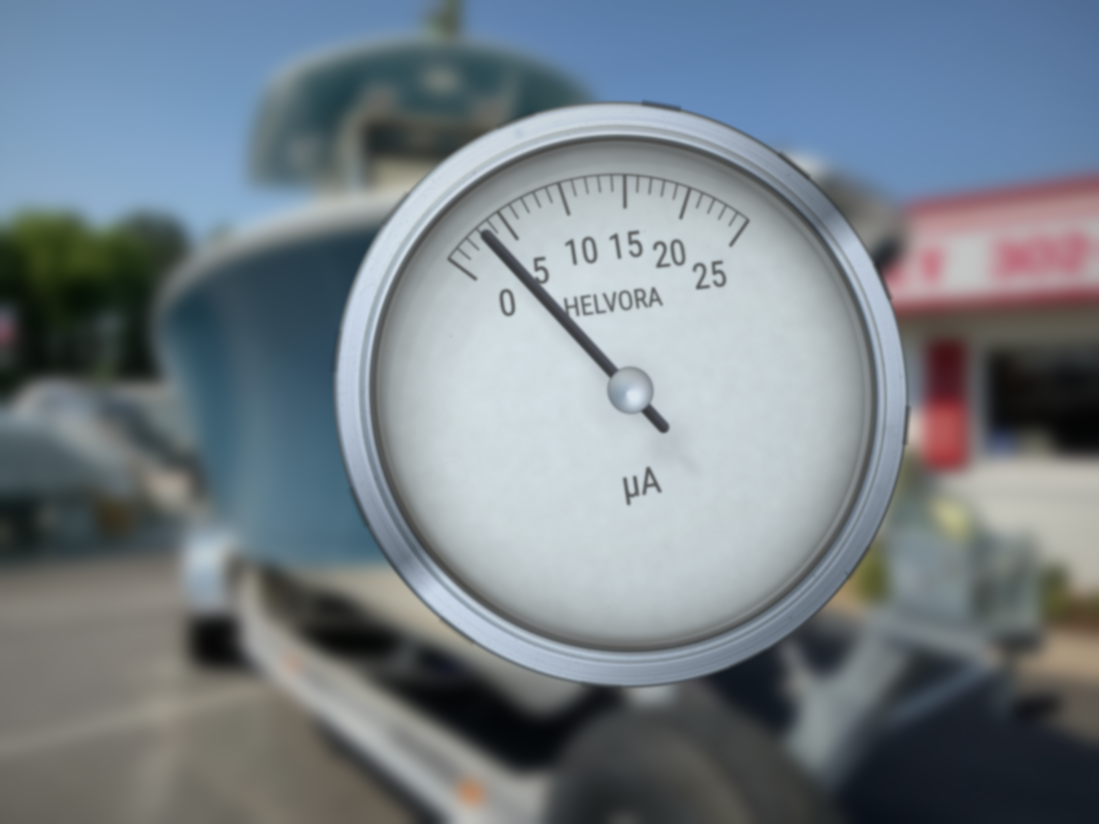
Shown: 3 µA
